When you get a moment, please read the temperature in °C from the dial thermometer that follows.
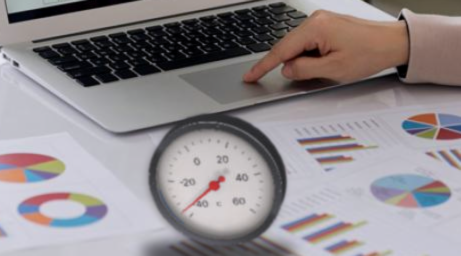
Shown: -36 °C
